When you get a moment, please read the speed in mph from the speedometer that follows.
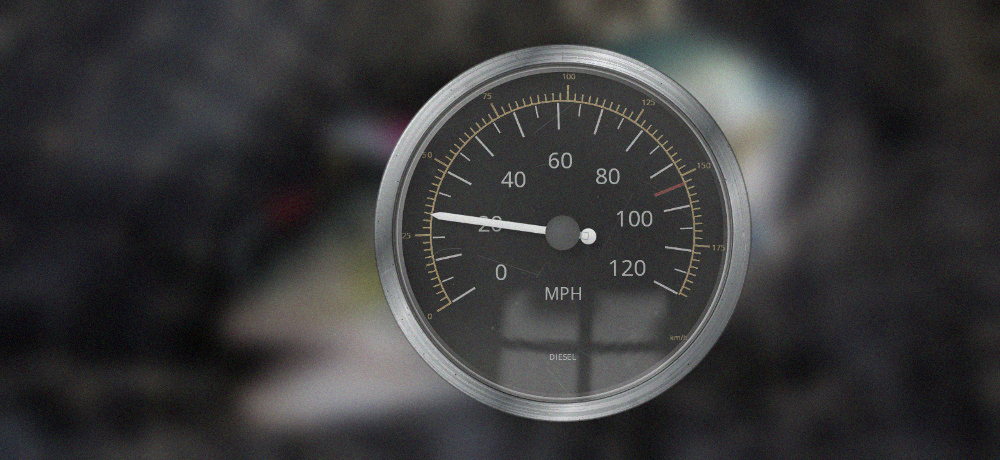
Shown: 20 mph
